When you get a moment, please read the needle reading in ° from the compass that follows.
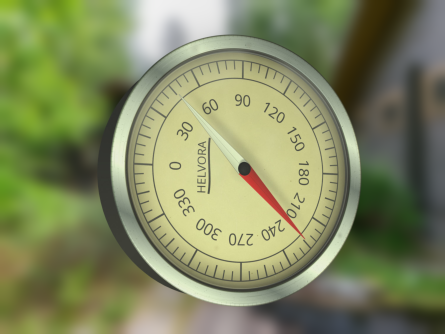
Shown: 225 °
